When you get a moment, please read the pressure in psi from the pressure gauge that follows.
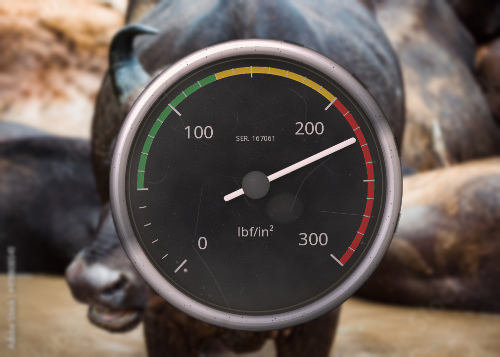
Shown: 225 psi
